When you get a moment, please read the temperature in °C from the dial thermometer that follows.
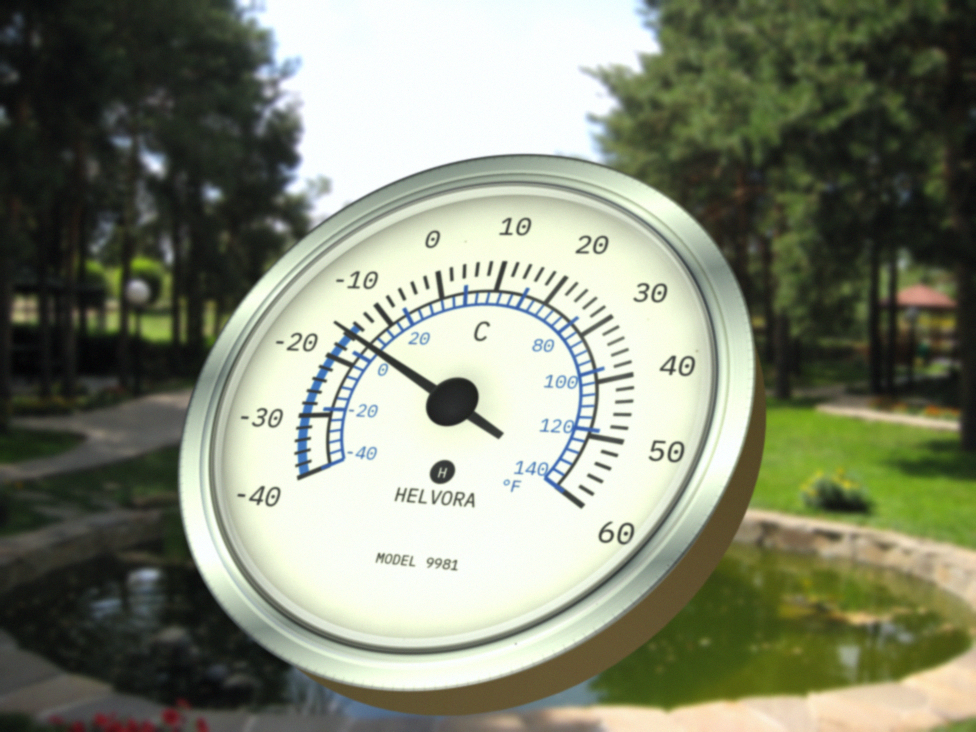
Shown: -16 °C
